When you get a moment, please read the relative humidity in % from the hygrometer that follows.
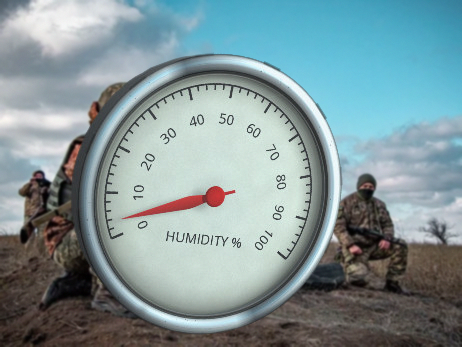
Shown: 4 %
